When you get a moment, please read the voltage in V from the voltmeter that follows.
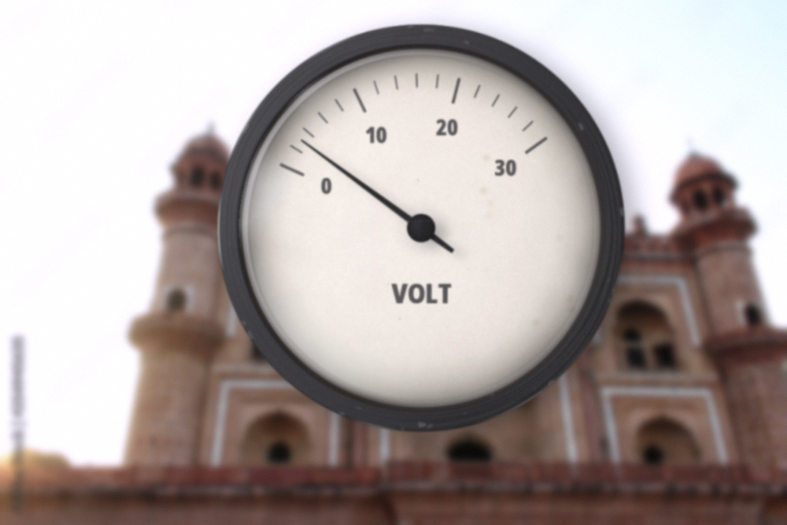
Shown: 3 V
